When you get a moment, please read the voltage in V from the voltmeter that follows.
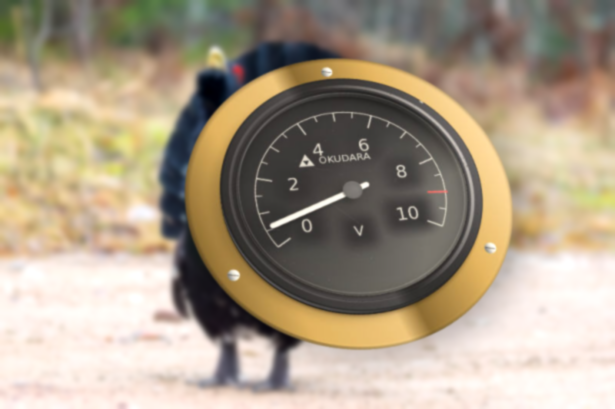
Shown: 0.5 V
